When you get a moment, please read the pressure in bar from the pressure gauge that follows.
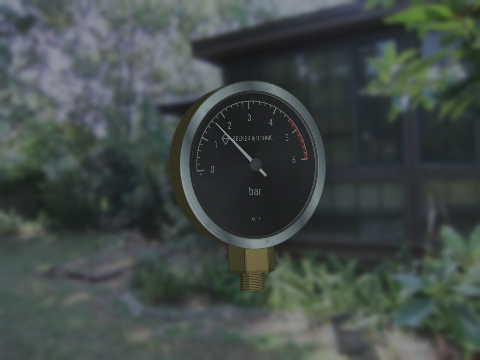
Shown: 1.6 bar
